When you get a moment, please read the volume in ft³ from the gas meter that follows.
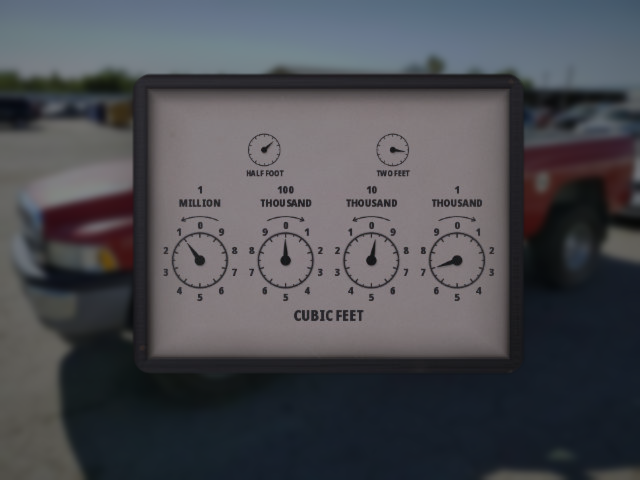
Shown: 99700 ft³
